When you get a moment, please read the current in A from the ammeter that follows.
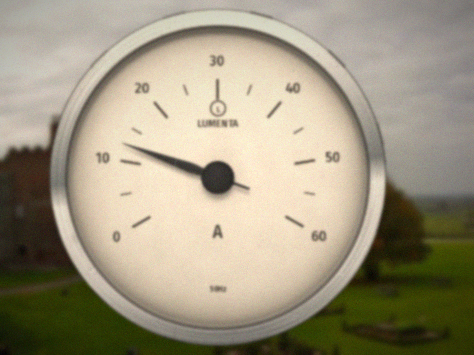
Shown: 12.5 A
